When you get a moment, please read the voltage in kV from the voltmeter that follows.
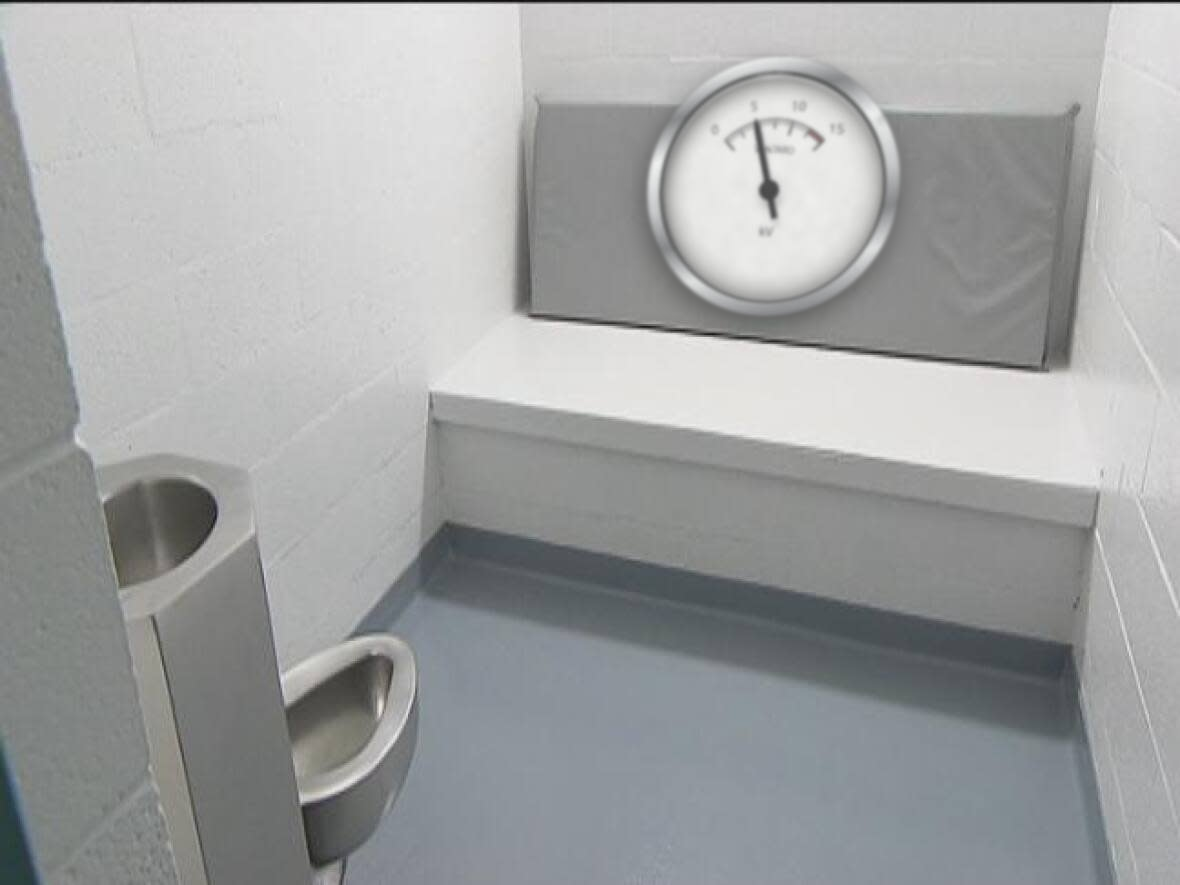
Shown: 5 kV
